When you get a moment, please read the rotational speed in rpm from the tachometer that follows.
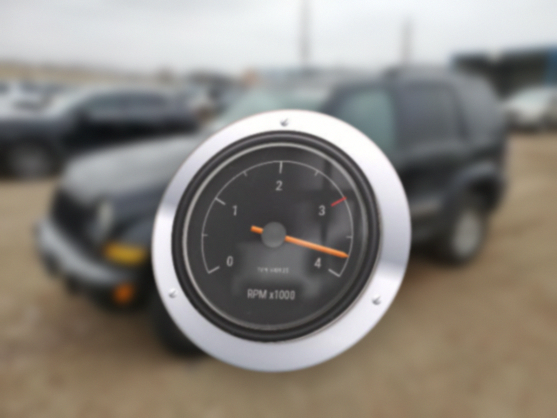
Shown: 3750 rpm
